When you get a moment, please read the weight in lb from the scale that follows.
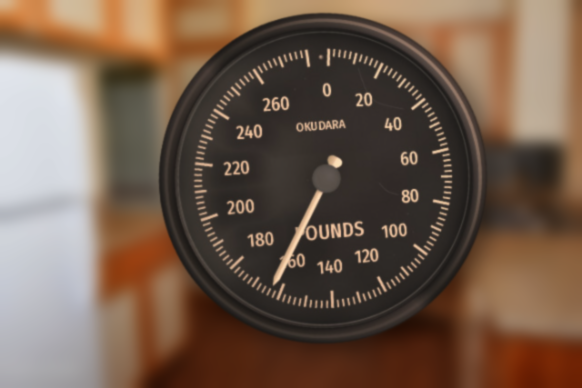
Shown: 164 lb
